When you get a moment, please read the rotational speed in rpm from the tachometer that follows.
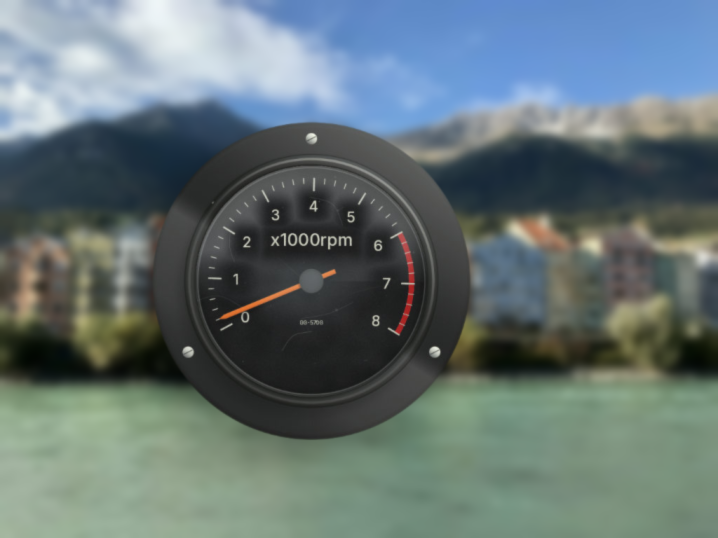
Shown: 200 rpm
